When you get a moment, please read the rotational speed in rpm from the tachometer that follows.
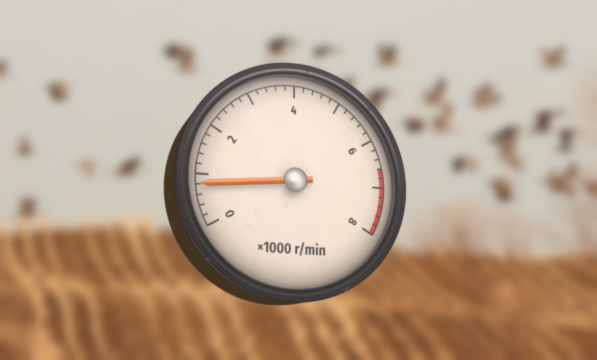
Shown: 800 rpm
